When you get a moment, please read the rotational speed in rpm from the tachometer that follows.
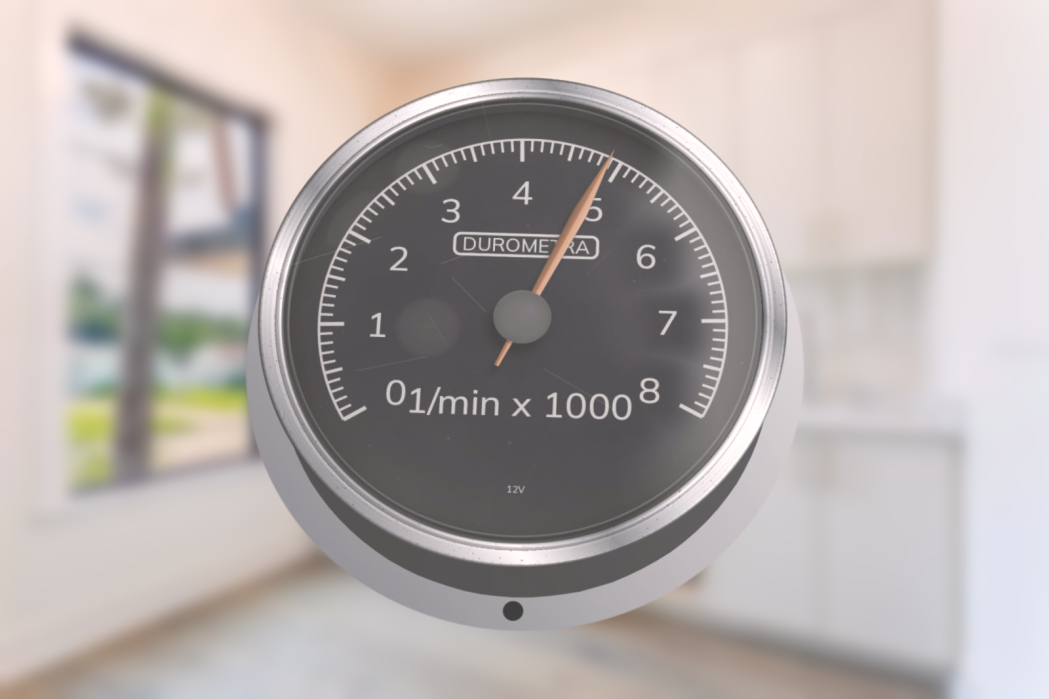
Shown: 4900 rpm
